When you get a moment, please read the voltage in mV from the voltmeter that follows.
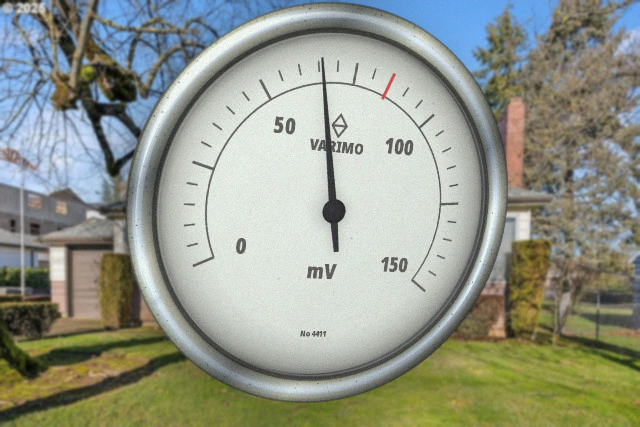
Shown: 65 mV
